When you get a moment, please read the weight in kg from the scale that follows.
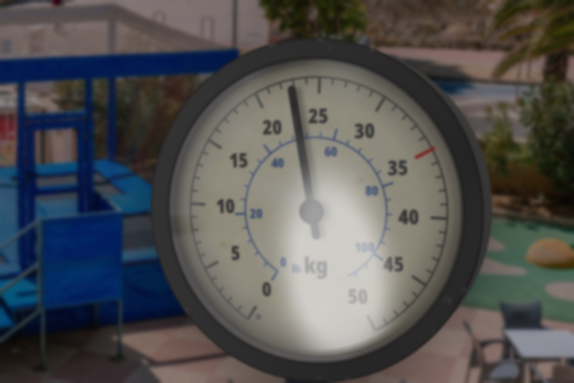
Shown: 23 kg
